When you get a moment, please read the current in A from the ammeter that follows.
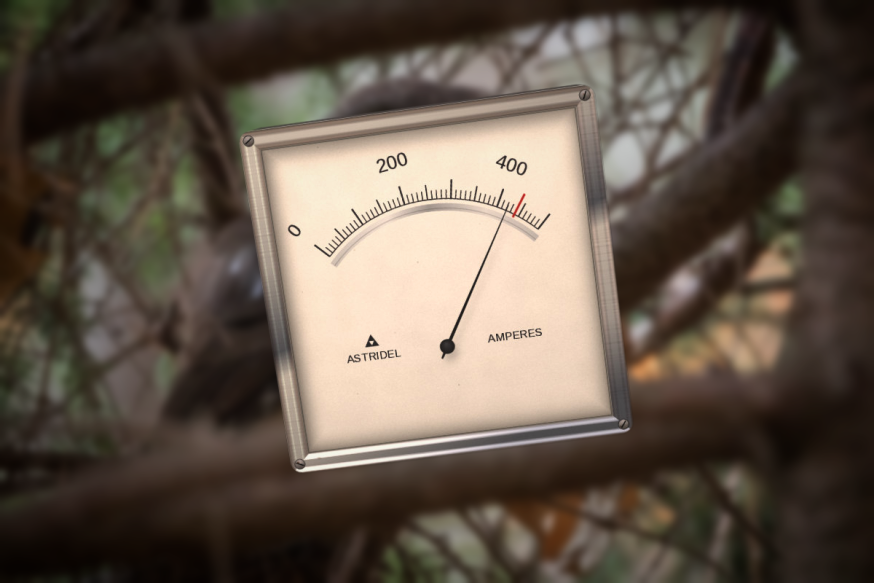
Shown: 420 A
